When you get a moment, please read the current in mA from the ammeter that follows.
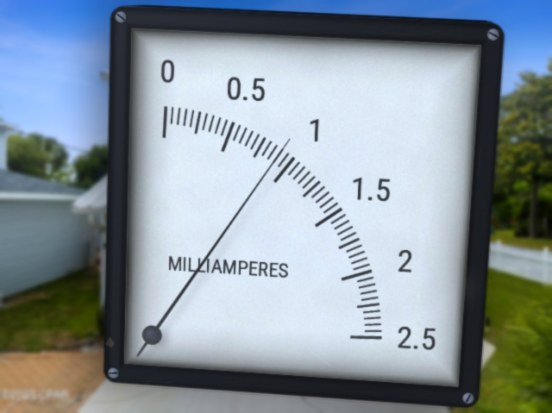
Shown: 0.9 mA
